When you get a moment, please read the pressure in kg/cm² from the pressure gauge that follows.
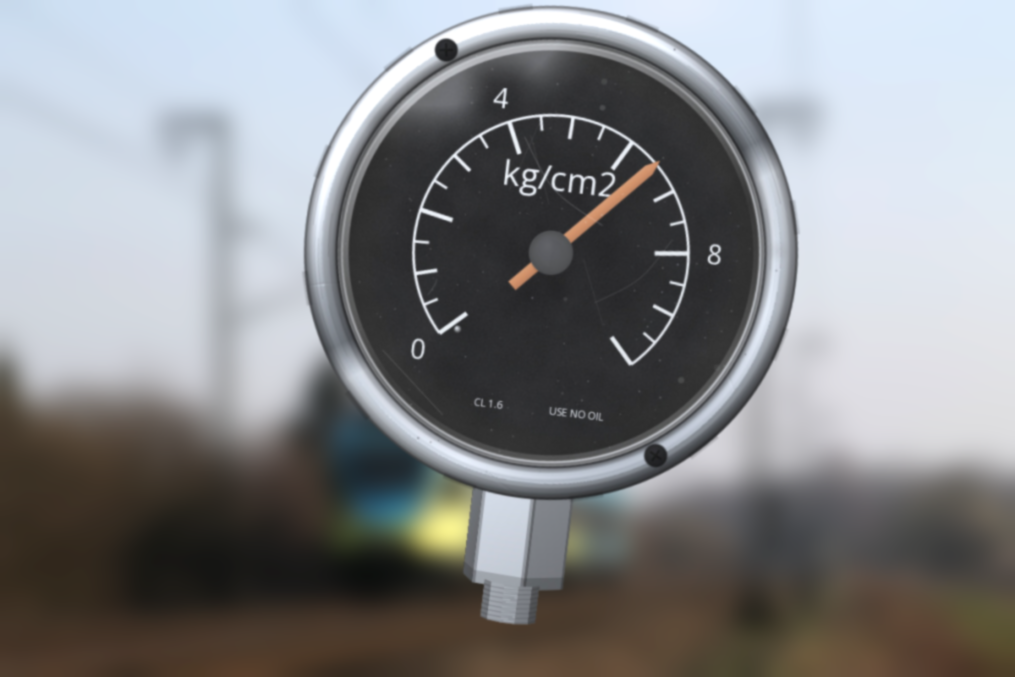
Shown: 6.5 kg/cm²
